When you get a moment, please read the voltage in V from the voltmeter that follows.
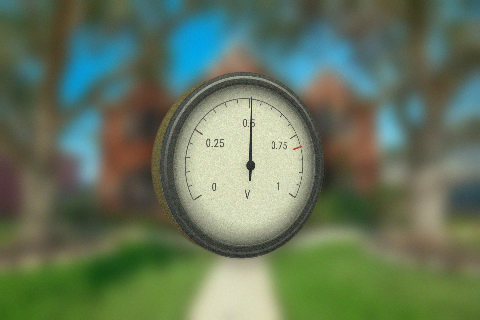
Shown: 0.5 V
